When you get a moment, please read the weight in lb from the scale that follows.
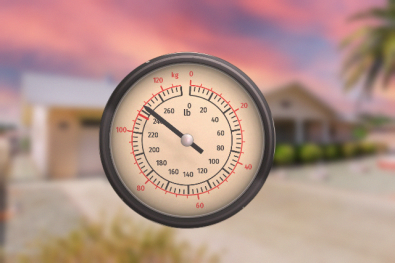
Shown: 244 lb
